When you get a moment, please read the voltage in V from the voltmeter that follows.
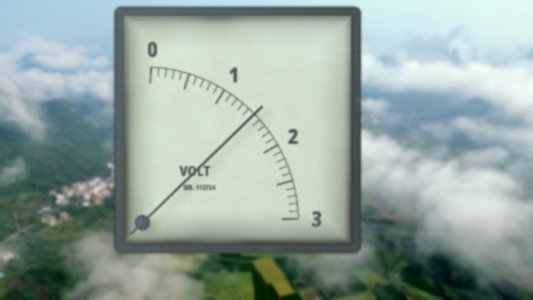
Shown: 1.5 V
